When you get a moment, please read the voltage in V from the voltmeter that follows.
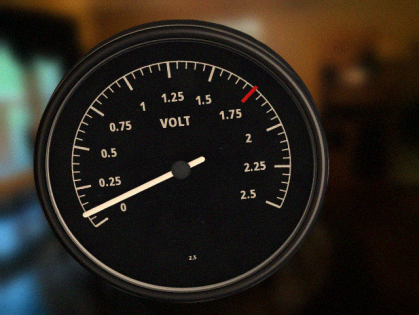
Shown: 0.1 V
